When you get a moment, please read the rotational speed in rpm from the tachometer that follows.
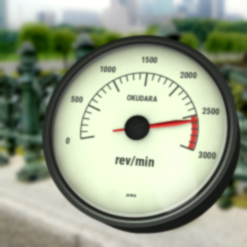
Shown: 2600 rpm
